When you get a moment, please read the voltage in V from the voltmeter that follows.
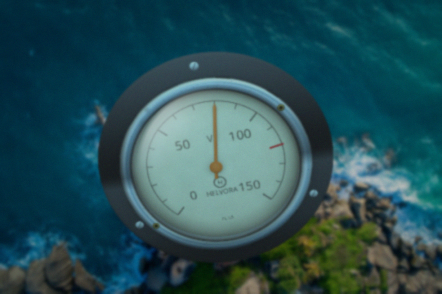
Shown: 80 V
